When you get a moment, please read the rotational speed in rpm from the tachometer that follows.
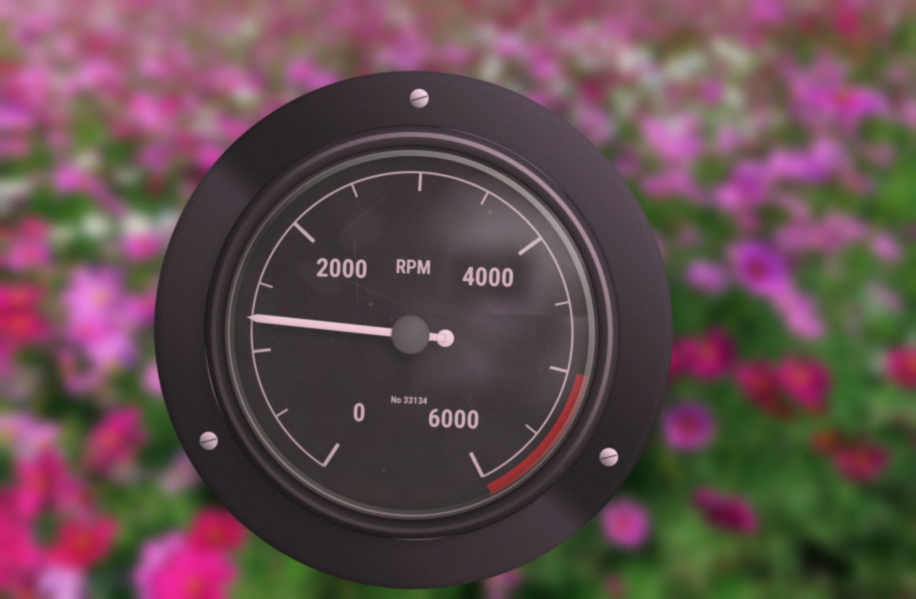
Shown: 1250 rpm
